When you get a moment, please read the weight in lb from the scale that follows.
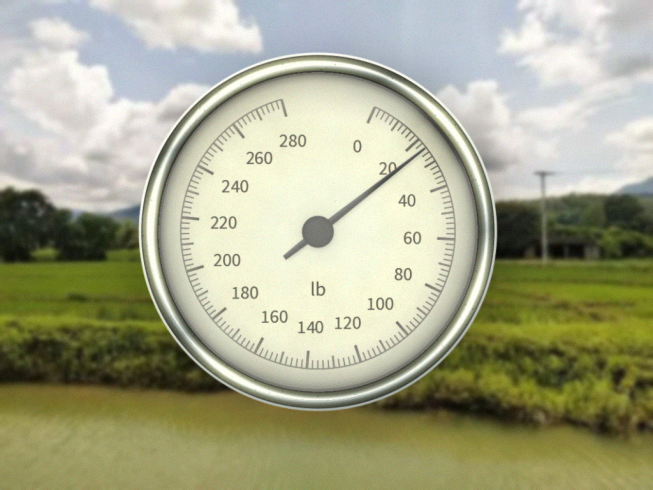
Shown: 24 lb
